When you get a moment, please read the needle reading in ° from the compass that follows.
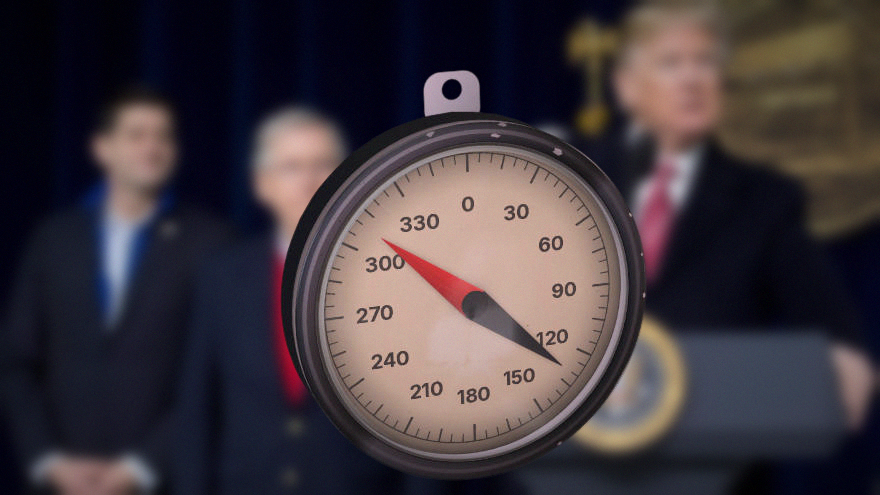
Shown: 310 °
